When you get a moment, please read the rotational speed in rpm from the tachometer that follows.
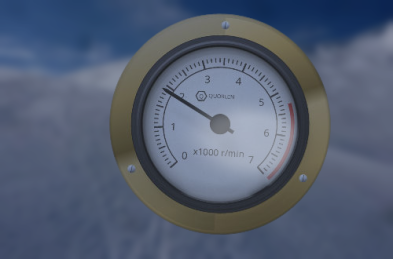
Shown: 1900 rpm
